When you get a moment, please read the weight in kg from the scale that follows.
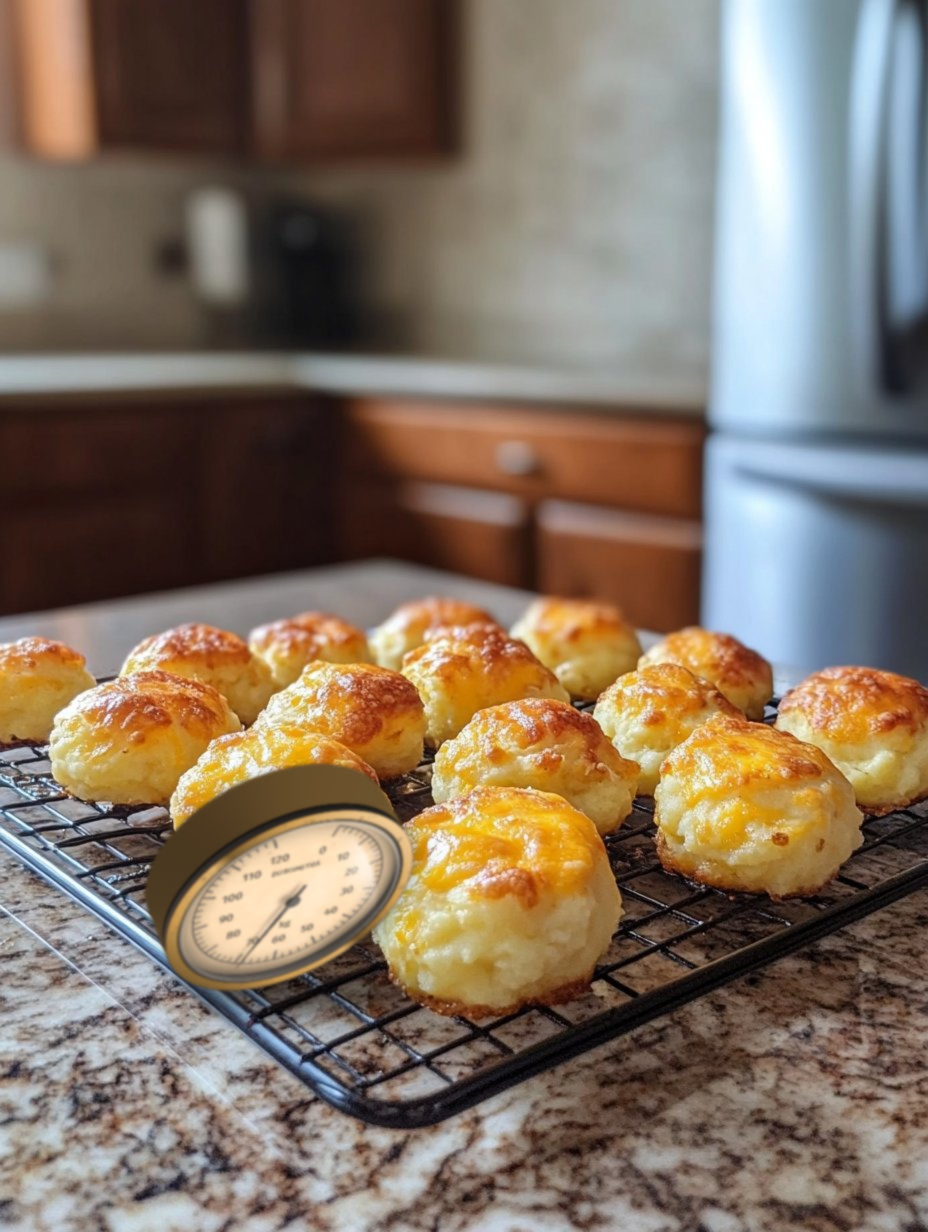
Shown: 70 kg
